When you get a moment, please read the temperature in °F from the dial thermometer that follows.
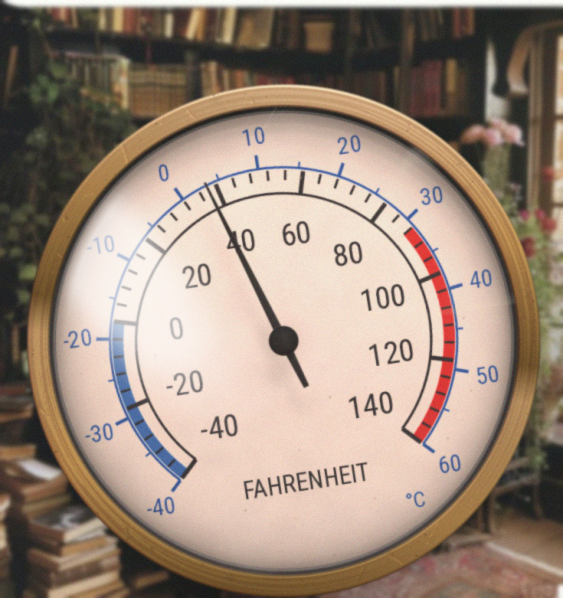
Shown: 38 °F
